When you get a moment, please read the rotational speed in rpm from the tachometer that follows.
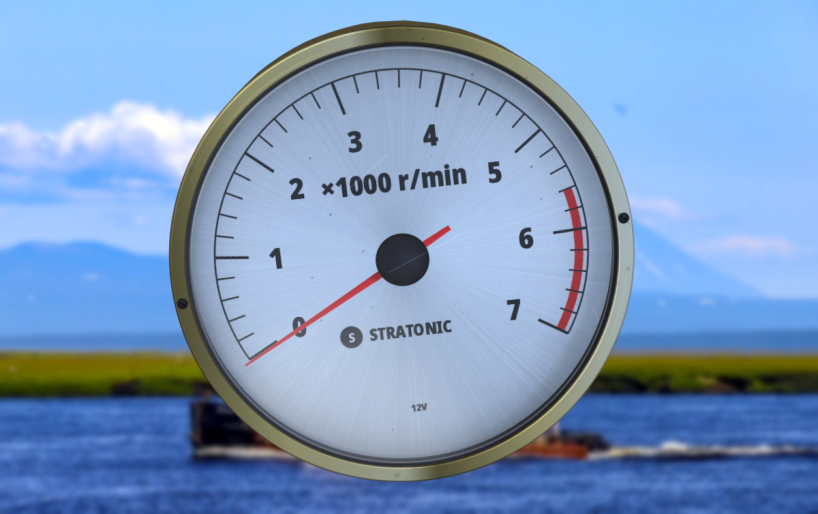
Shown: 0 rpm
